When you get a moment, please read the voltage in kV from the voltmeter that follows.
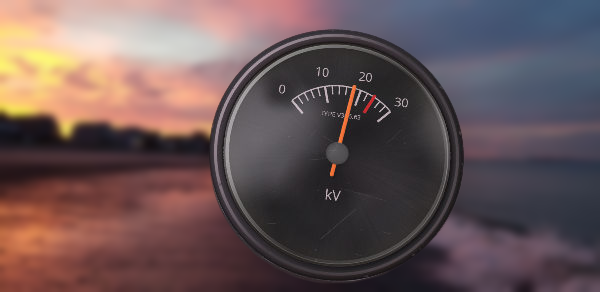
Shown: 18 kV
